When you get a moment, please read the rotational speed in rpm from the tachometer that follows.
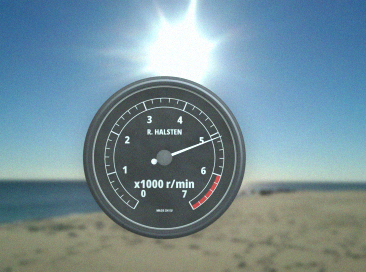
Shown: 5100 rpm
